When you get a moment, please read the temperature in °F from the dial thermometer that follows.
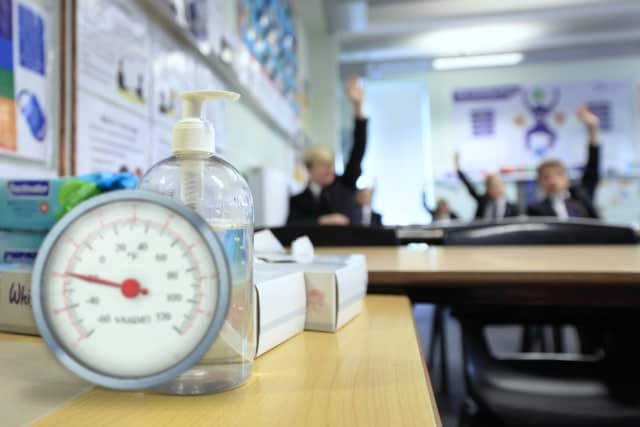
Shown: -20 °F
